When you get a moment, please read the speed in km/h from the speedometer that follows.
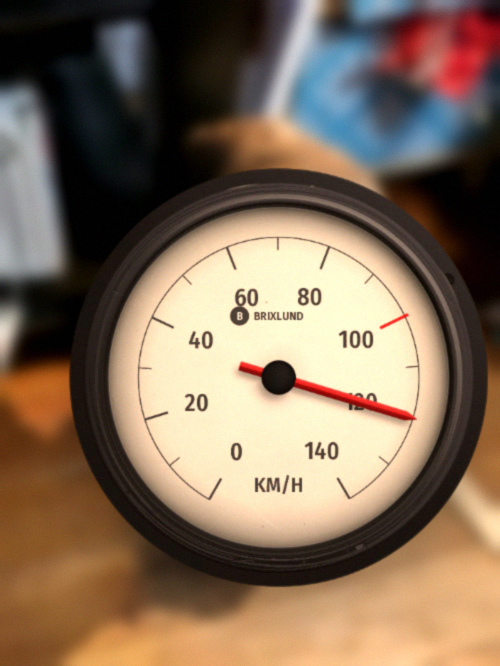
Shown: 120 km/h
